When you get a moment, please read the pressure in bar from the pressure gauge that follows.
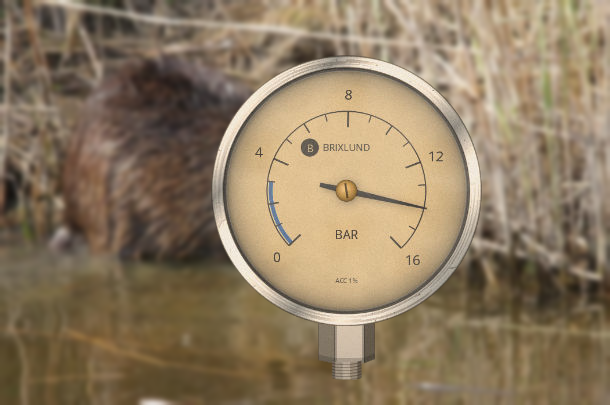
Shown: 14 bar
